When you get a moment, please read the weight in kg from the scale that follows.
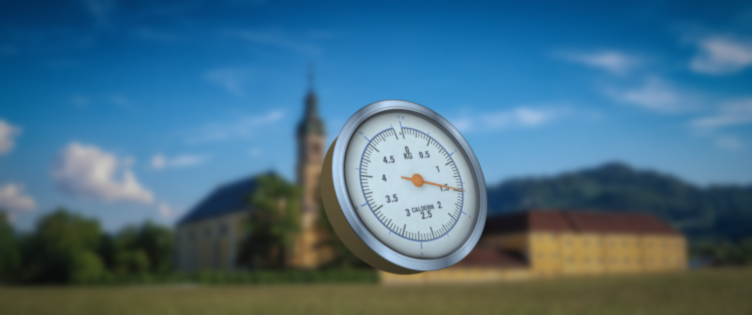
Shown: 1.5 kg
